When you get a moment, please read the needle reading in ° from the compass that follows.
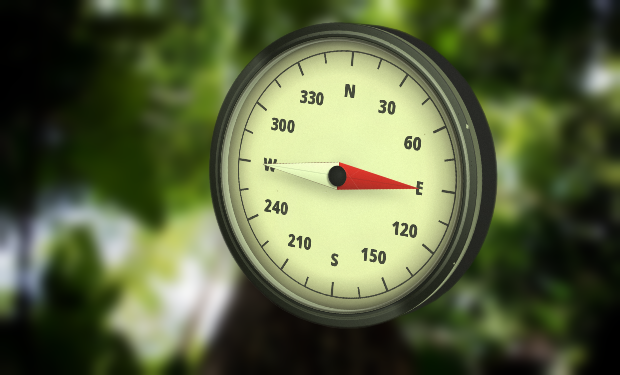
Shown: 90 °
